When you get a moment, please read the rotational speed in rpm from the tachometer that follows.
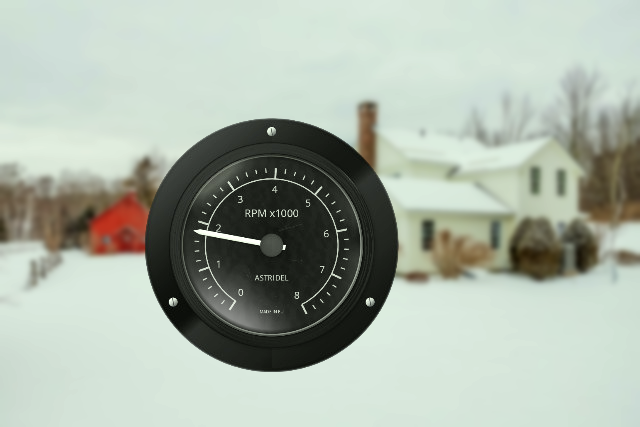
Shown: 1800 rpm
